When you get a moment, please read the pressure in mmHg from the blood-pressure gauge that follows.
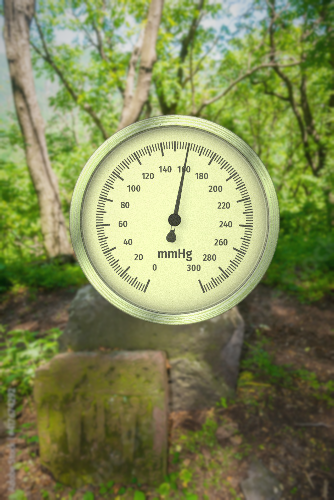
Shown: 160 mmHg
